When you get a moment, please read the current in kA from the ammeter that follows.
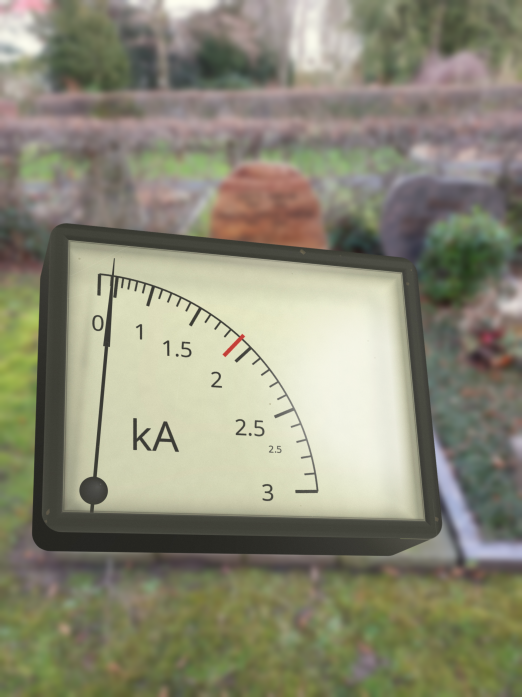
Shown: 0.4 kA
